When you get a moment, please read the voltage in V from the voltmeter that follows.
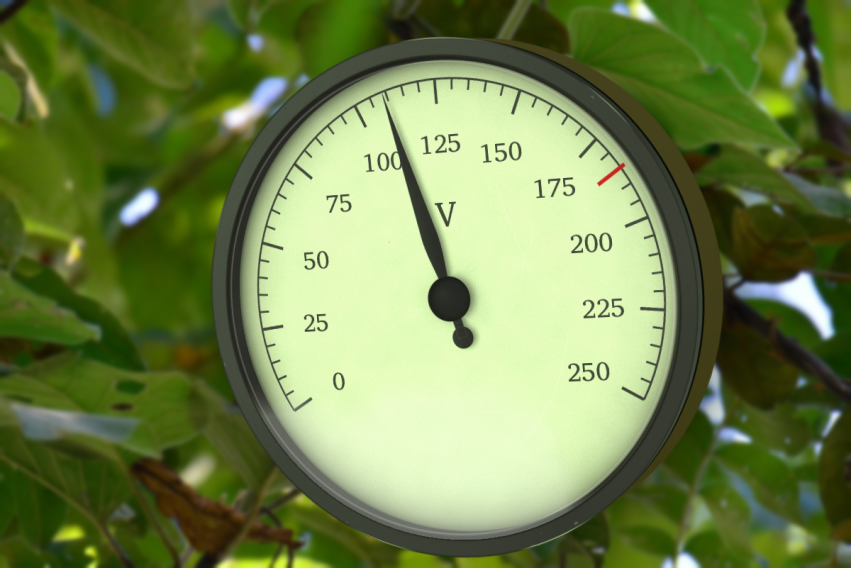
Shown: 110 V
